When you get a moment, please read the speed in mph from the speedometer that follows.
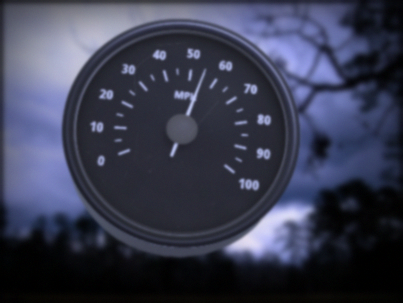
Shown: 55 mph
